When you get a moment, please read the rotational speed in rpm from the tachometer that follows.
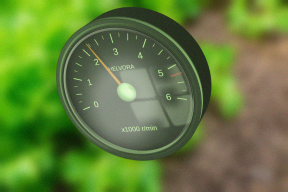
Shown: 2250 rpm
